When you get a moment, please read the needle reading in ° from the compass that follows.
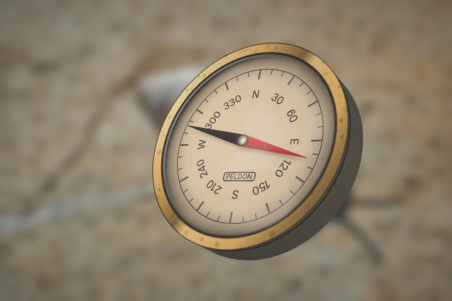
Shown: 105 °
